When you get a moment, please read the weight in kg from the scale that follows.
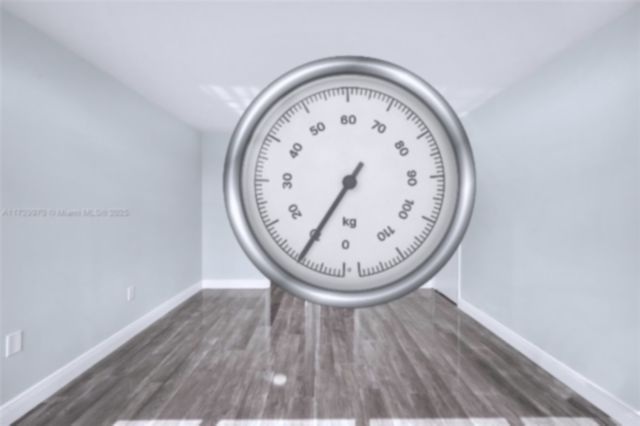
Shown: 10 kg
